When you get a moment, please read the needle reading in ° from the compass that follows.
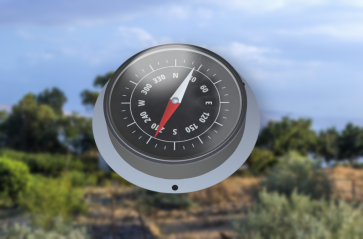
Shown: 205 °
